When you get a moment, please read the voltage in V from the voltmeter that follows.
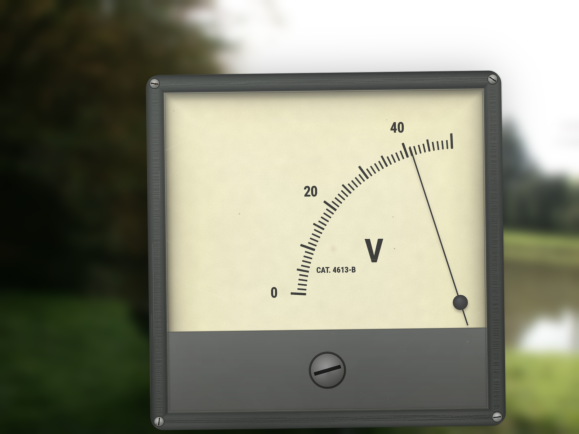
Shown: 41 V
